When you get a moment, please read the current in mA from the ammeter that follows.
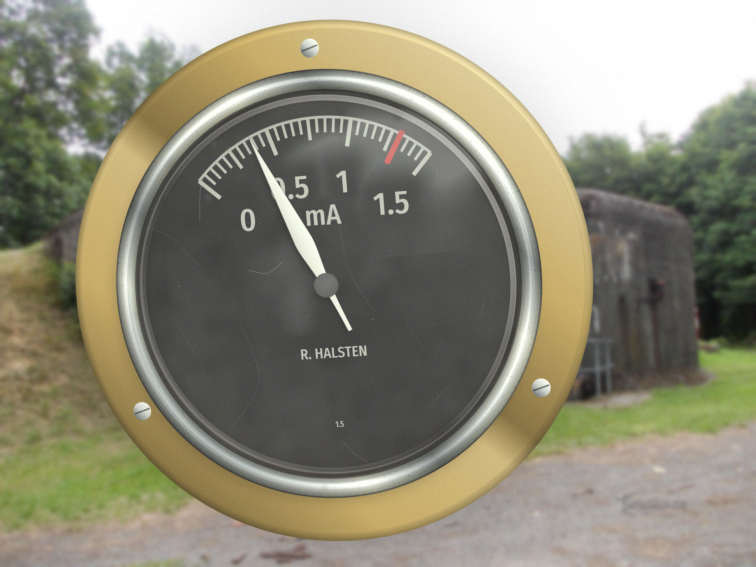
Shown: 0.4 mA
